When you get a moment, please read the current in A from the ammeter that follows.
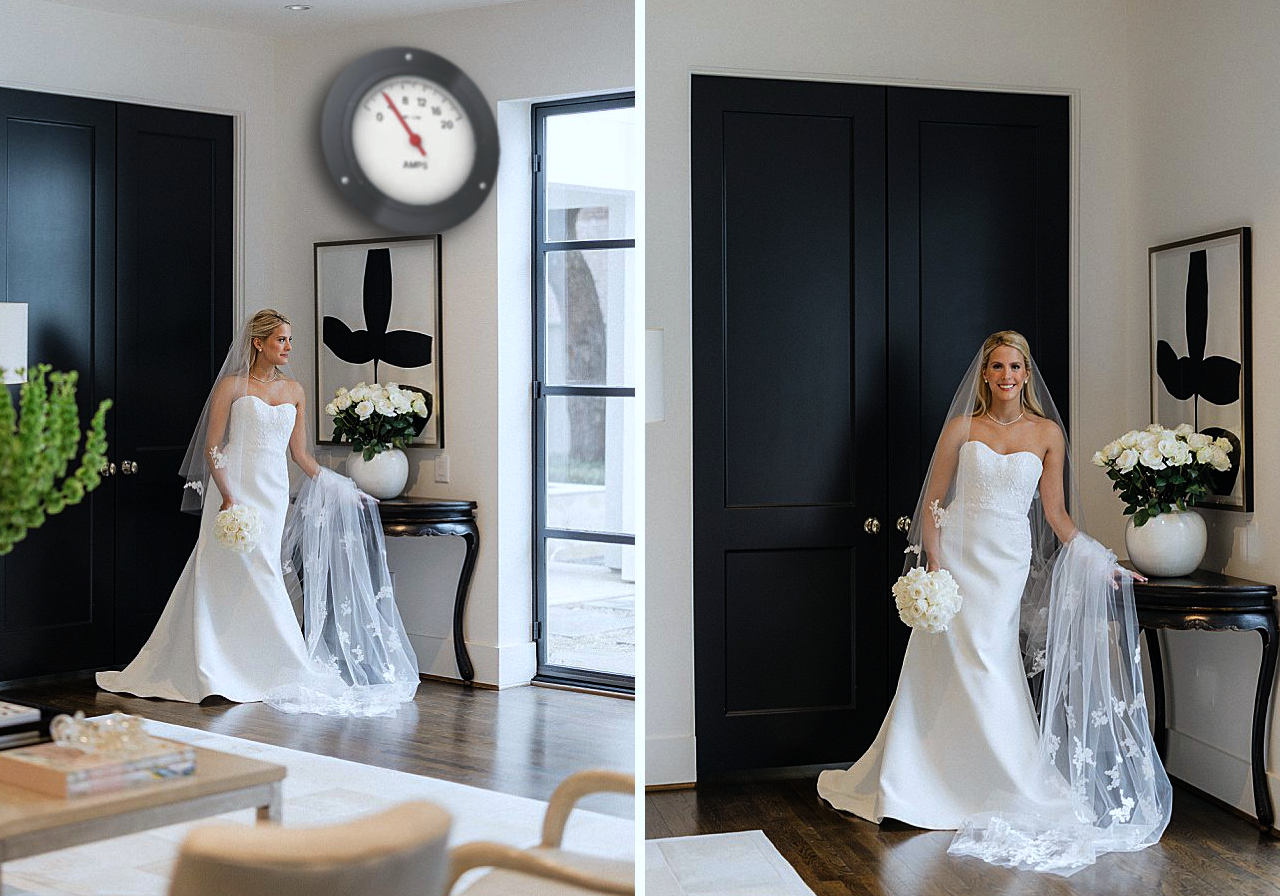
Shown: 4 A
